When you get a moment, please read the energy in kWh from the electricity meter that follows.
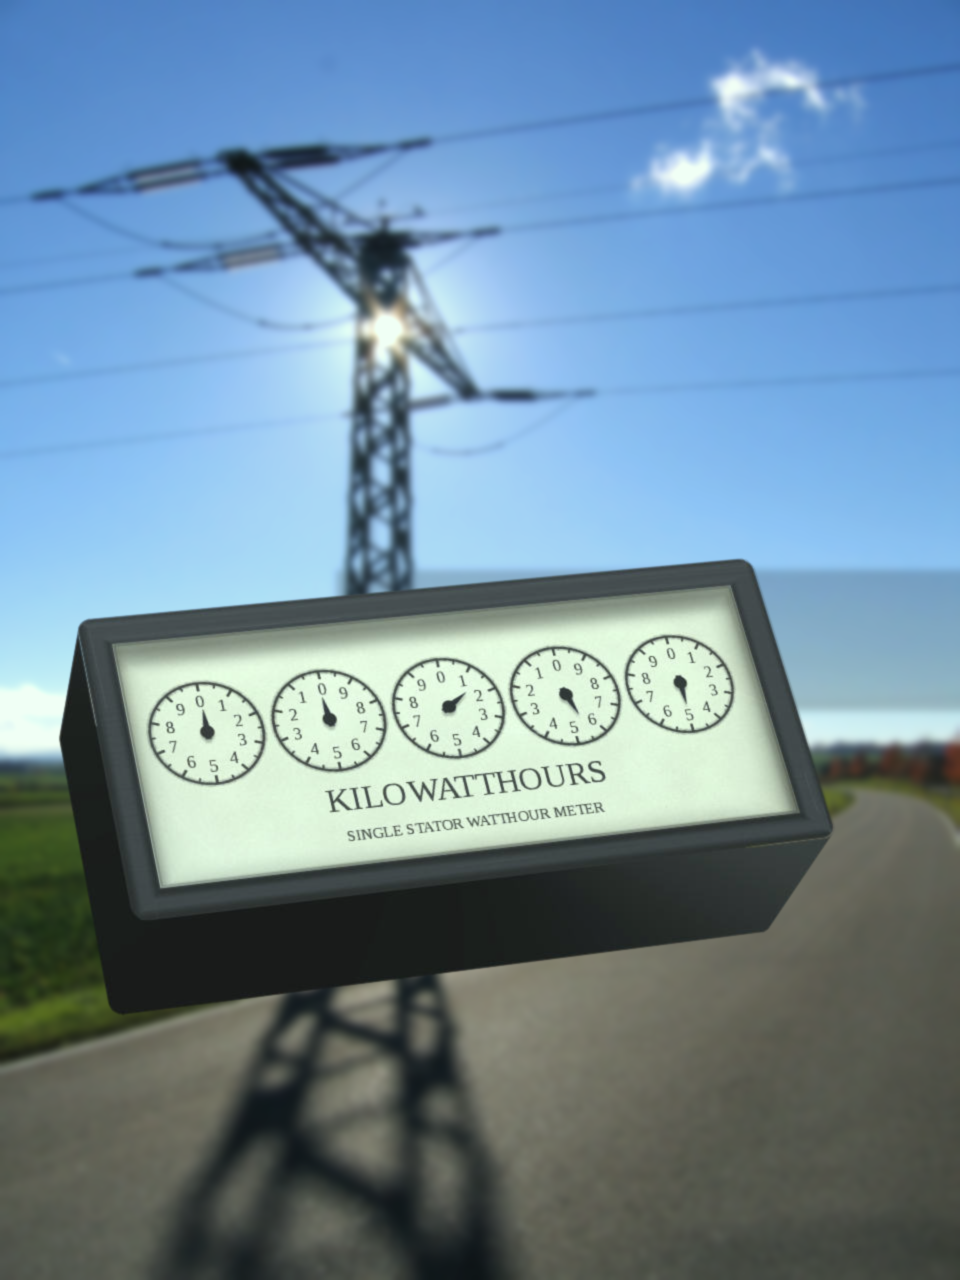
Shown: 155 kWh
